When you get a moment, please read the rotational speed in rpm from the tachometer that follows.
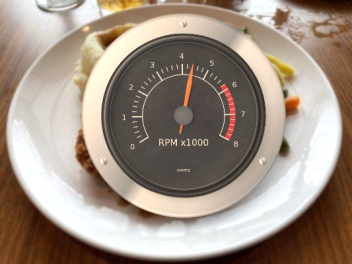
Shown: 4400 rpm
